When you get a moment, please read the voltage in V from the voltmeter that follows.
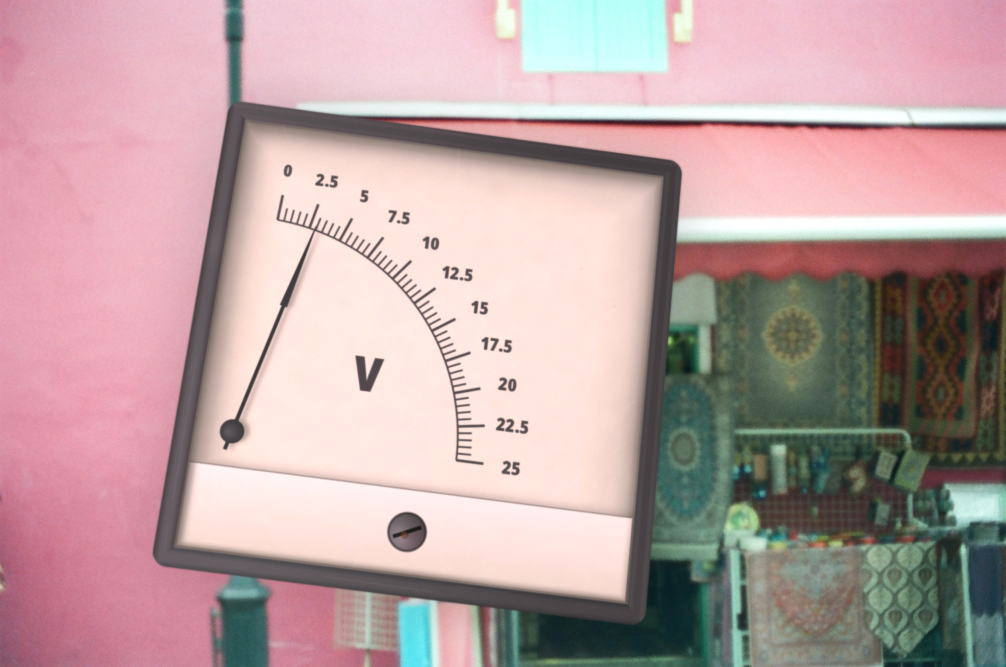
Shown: 3 V
